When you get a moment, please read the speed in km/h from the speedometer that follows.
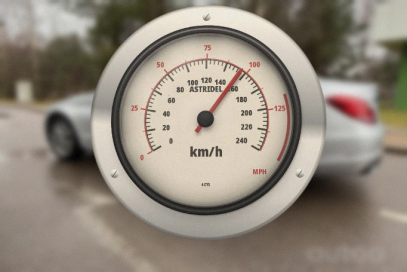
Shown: 156 km/h
